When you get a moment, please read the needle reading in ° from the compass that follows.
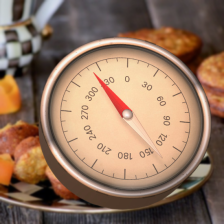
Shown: 320 °
